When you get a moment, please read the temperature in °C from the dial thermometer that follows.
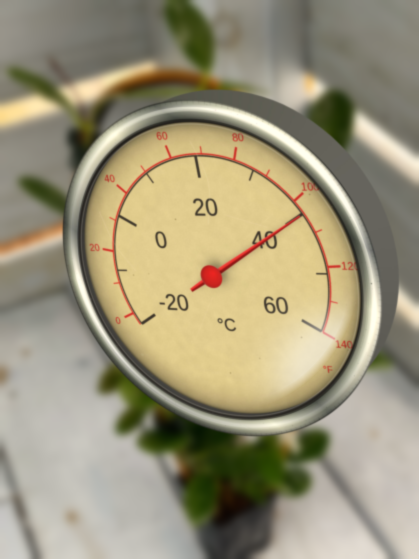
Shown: 40 °C
